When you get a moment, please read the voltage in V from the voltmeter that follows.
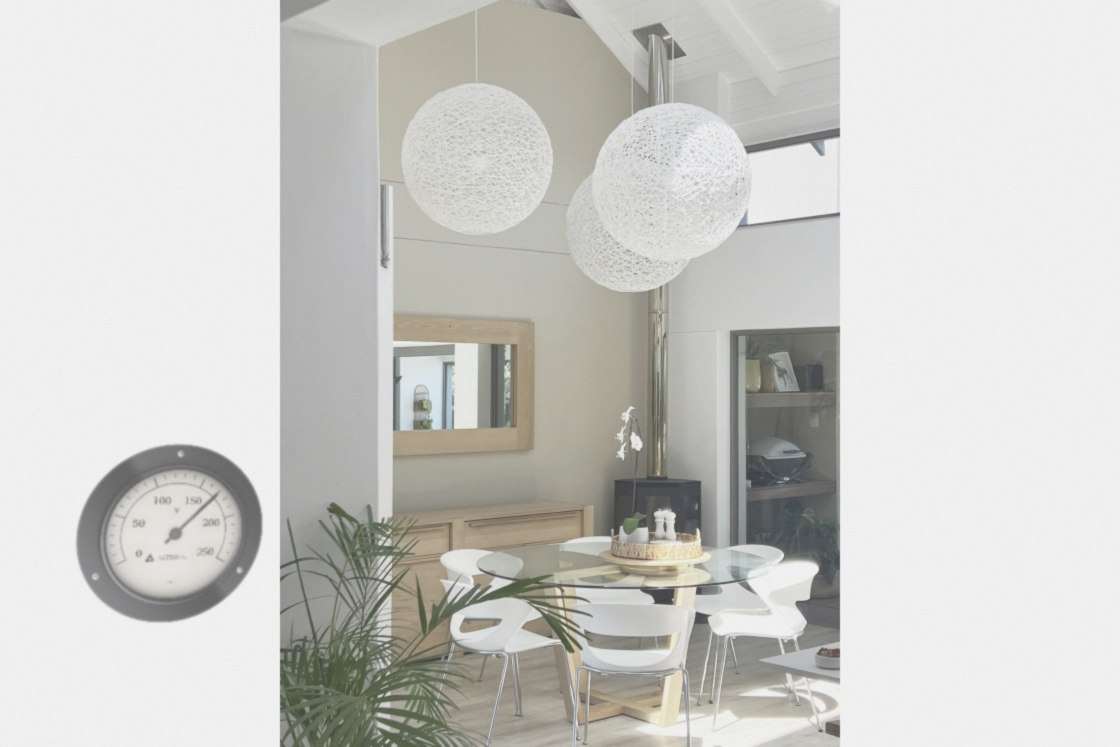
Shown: 170 V
